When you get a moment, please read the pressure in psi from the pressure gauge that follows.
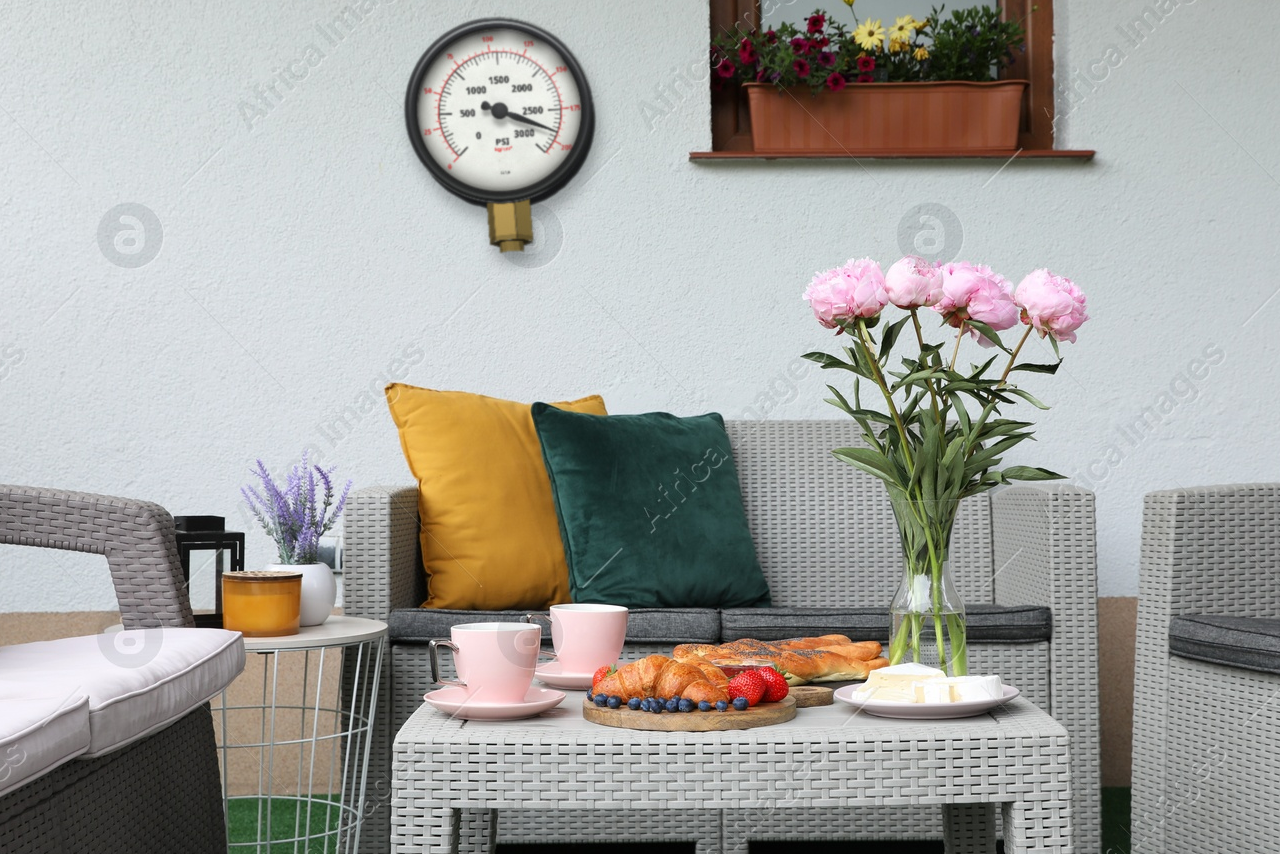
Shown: 2750 psi
